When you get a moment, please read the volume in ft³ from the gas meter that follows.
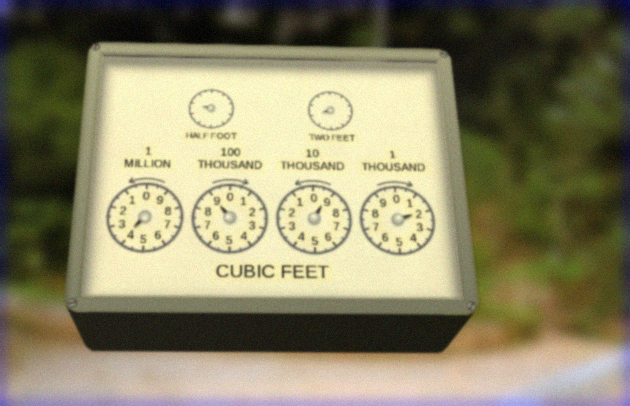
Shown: 389200 ft³
